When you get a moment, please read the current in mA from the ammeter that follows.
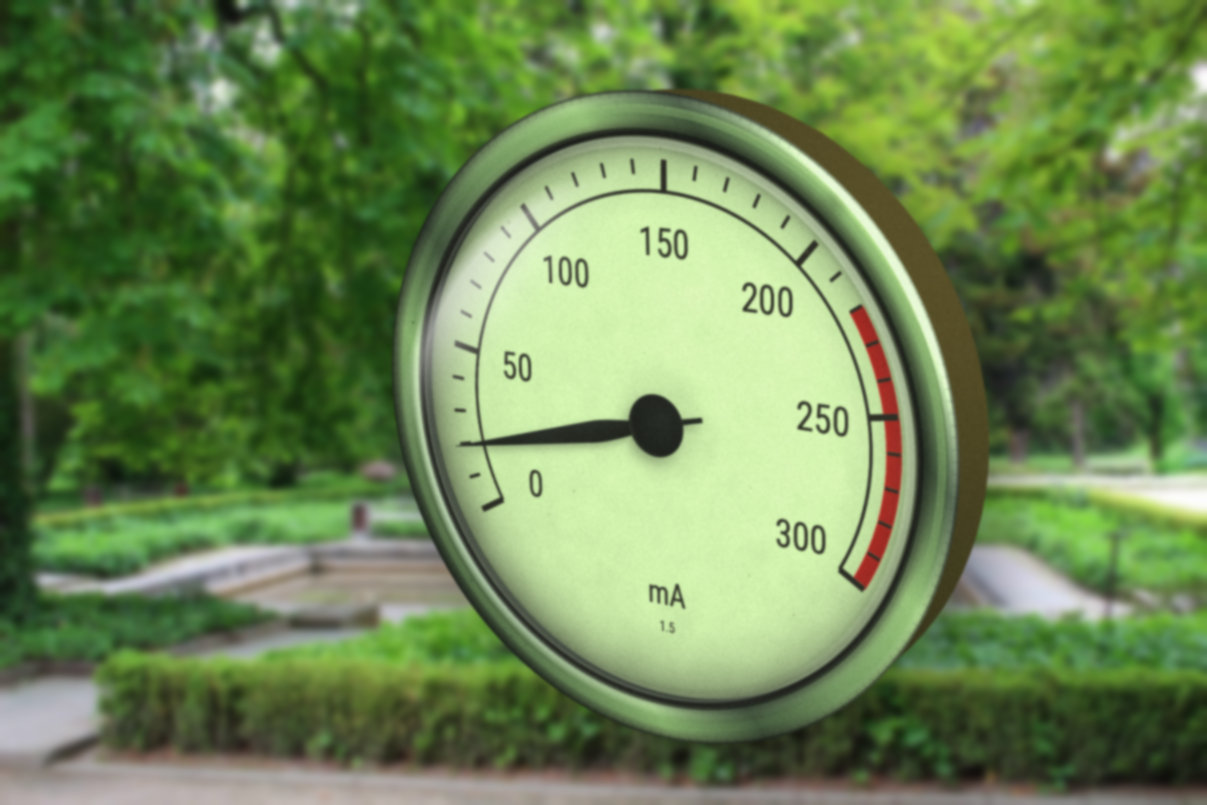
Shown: 20 mA
